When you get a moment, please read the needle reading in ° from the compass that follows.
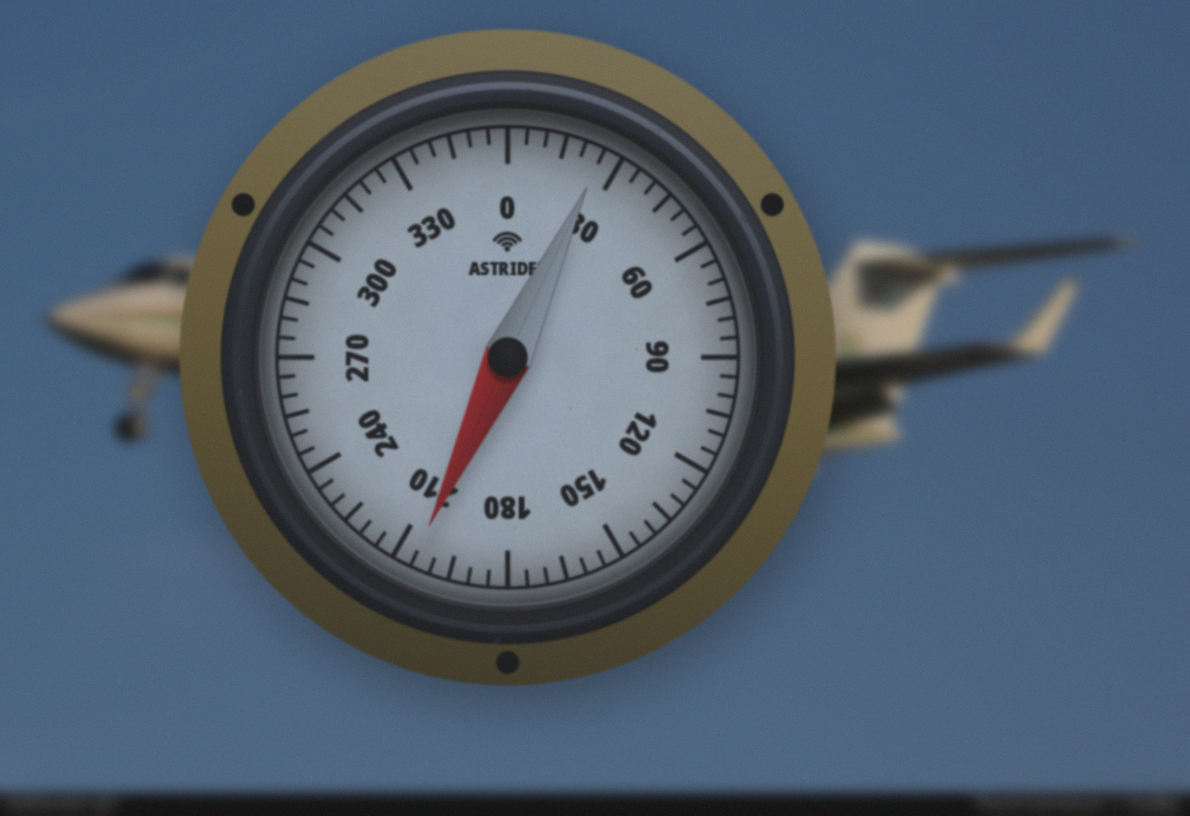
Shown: 205 °
